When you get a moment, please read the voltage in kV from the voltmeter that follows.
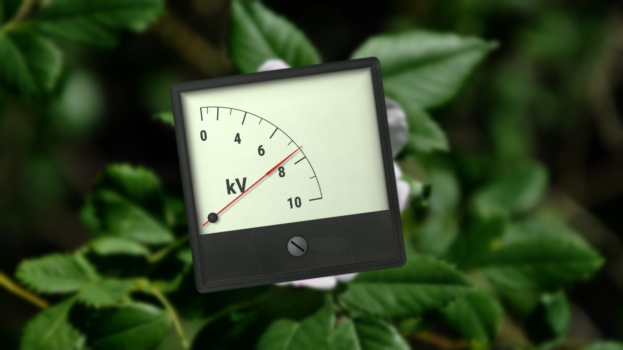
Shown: 7.5 kV
